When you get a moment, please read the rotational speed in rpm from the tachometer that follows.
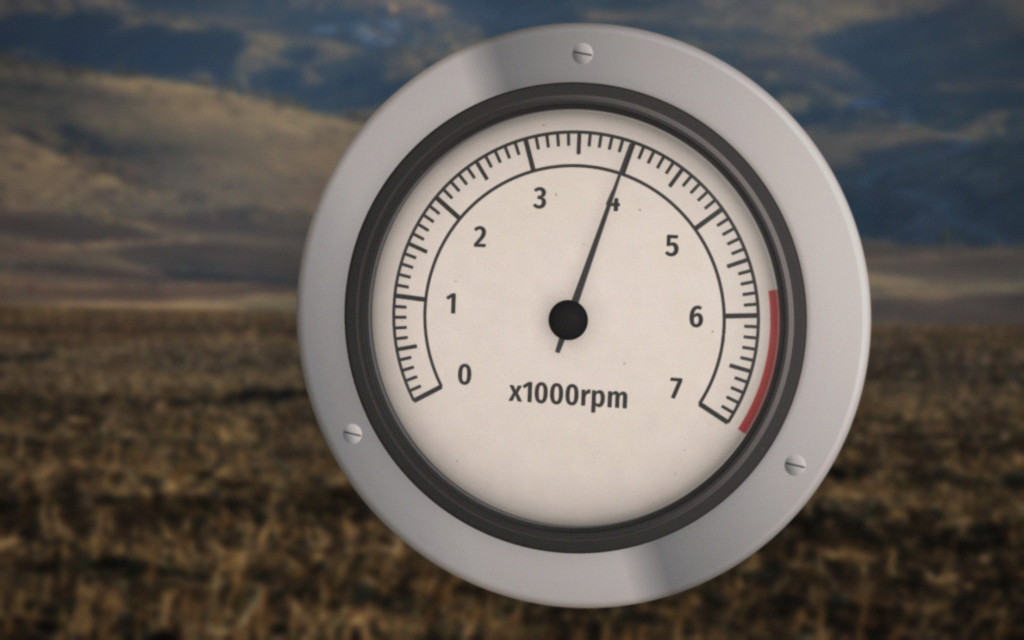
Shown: 4000 rpm
